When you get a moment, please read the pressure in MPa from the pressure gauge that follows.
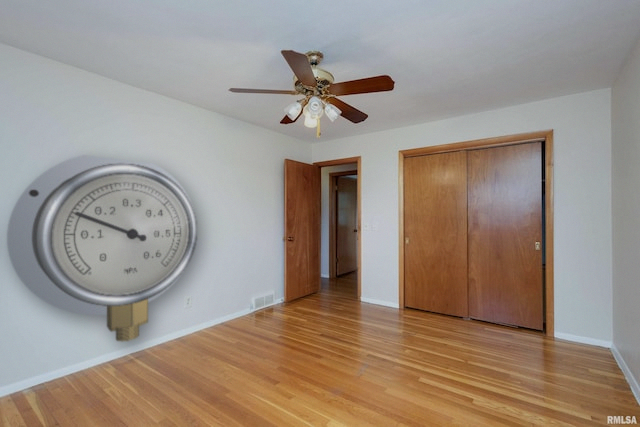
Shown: 0.15 MPa
